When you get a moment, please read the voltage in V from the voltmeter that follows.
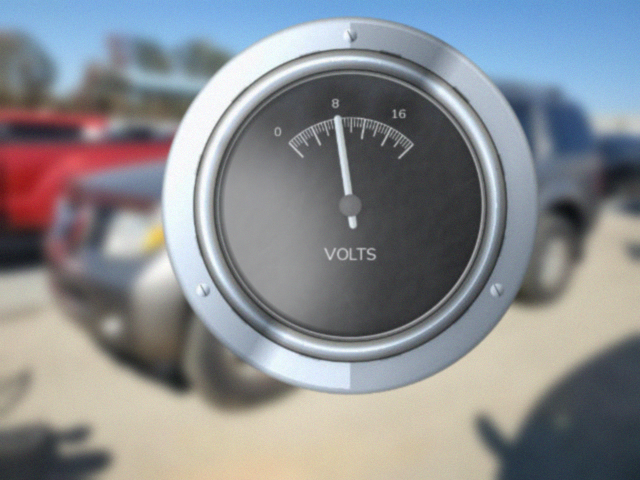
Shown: 8 V
